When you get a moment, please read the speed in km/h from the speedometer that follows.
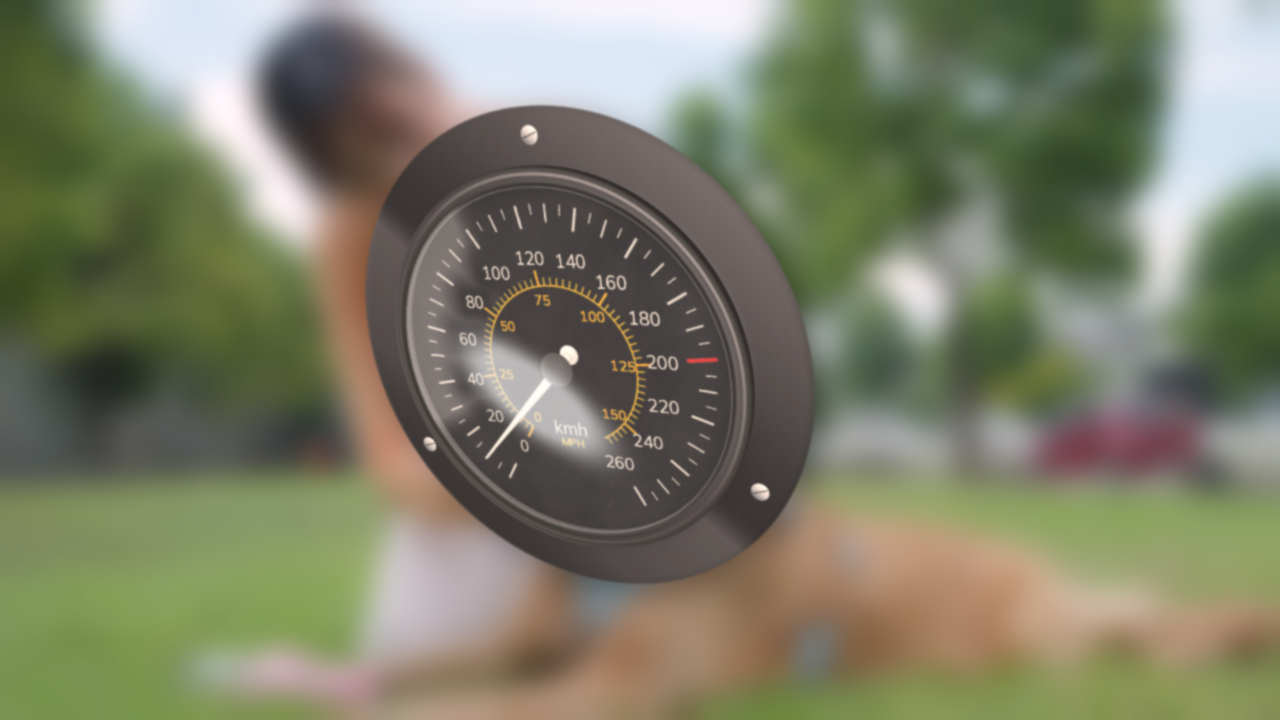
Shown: 10 km/h
